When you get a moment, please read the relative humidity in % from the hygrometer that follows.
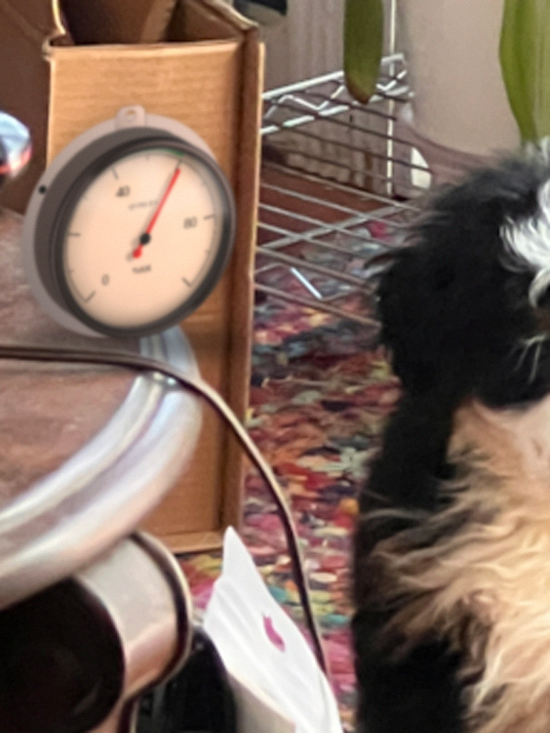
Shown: 60 %
